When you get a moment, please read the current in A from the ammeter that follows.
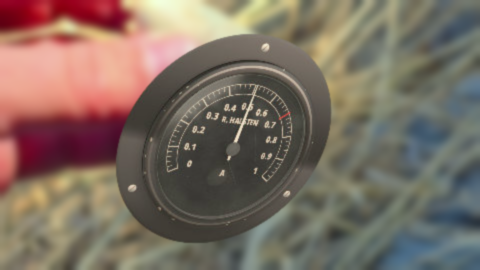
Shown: 0.5 A
